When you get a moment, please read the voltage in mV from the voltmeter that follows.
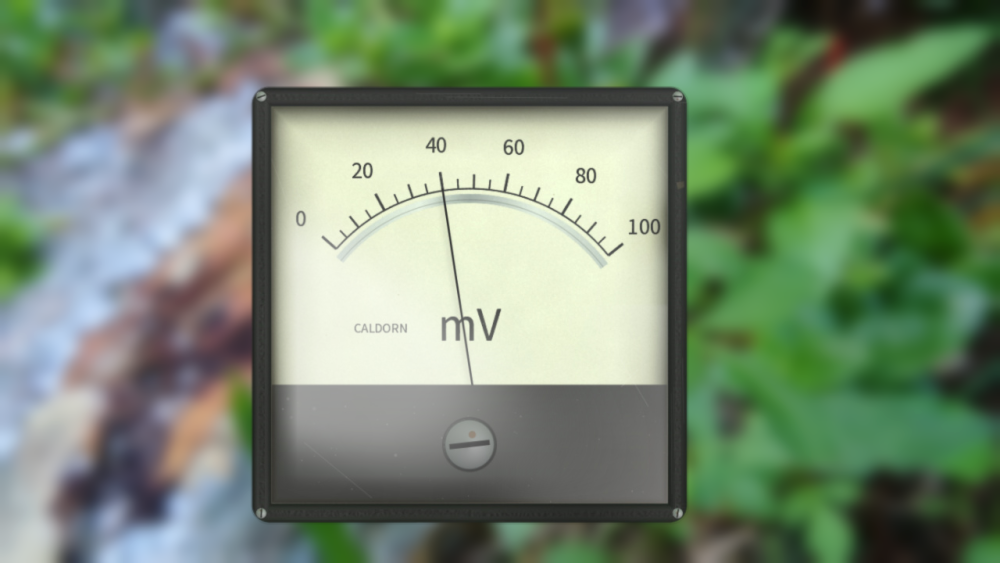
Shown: 40 mV
